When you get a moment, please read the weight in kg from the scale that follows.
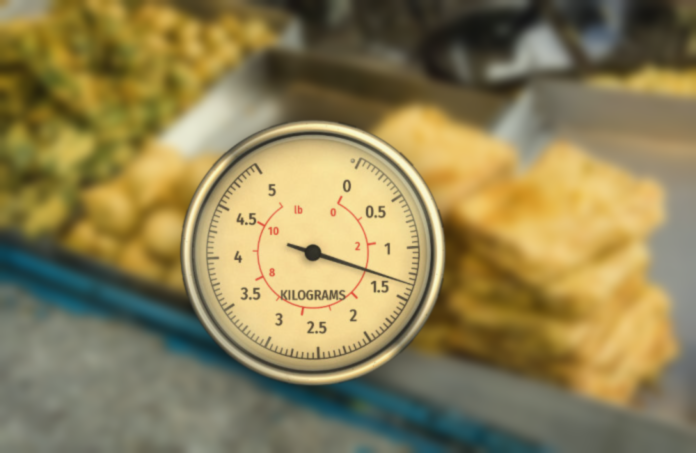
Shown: 1.35 kg
